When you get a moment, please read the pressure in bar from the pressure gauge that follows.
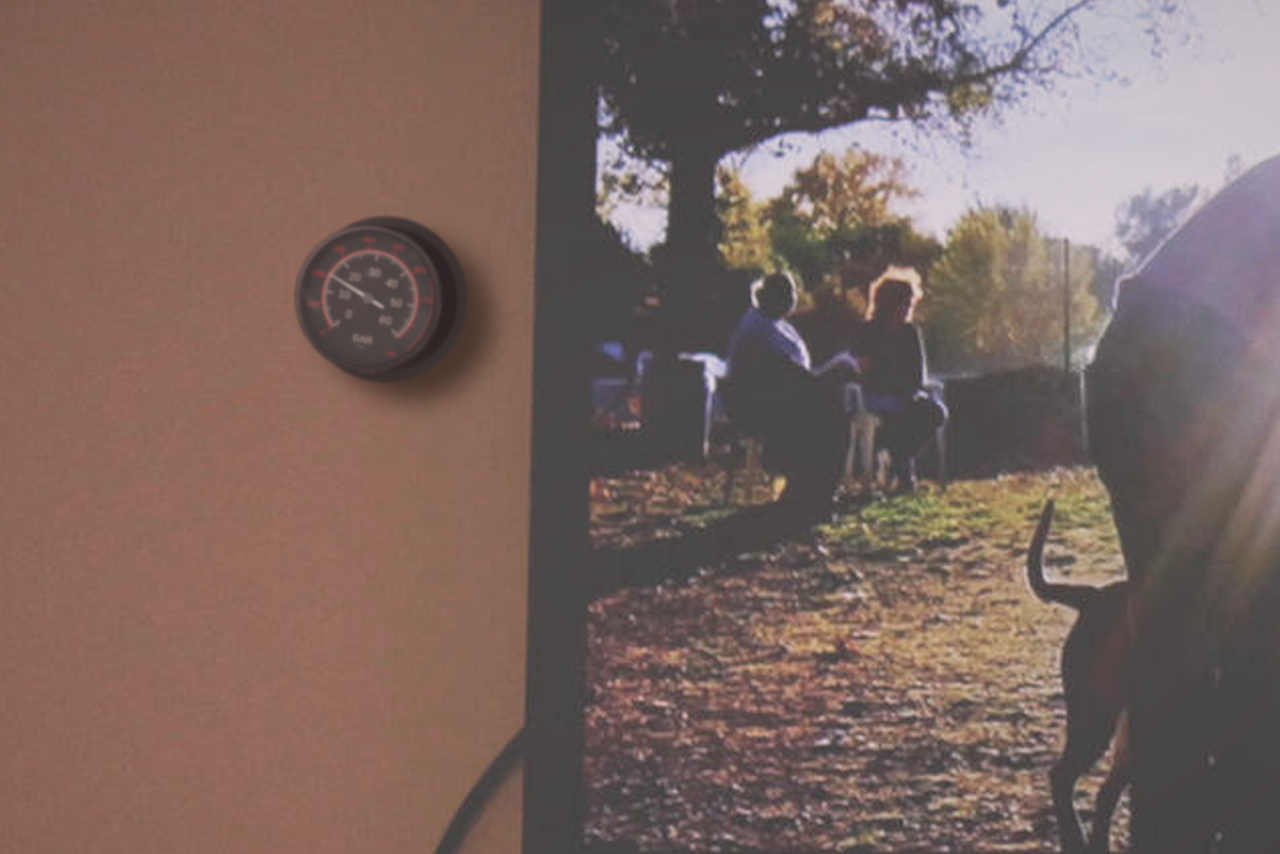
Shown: 15 bar
